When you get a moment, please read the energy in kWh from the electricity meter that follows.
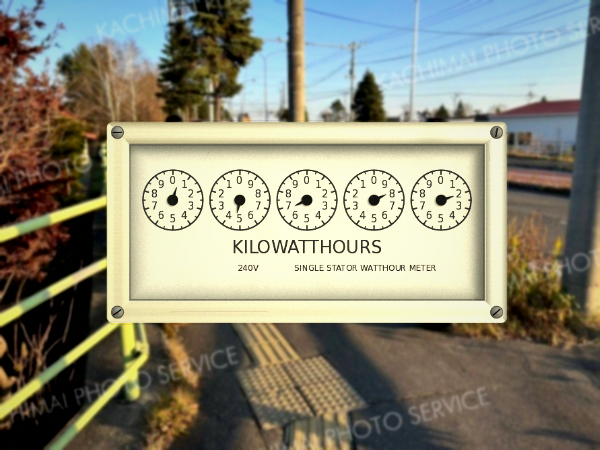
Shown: 4682 kWh
